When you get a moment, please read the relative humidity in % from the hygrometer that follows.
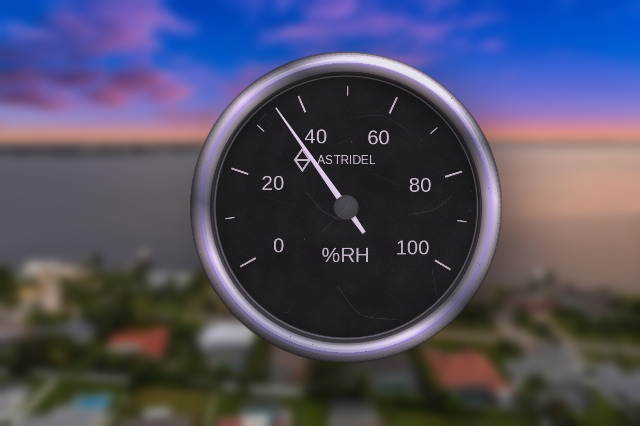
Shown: 35 %
